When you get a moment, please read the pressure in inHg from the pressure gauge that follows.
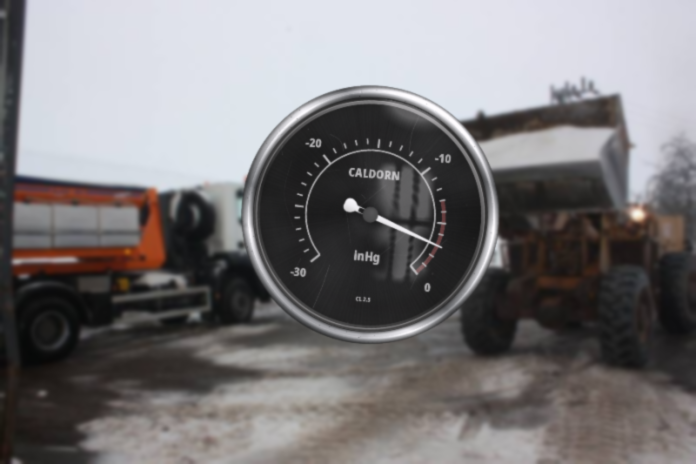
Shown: -3 inHg
